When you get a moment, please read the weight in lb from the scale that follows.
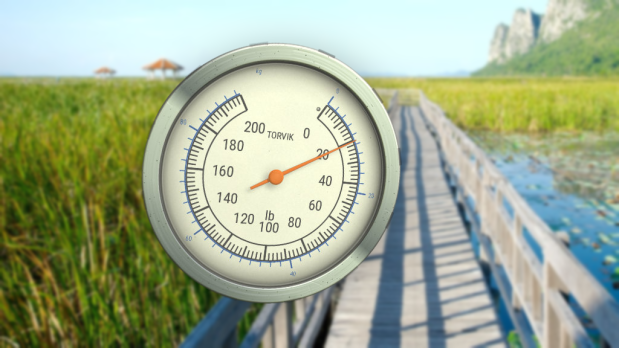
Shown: 20 lb
